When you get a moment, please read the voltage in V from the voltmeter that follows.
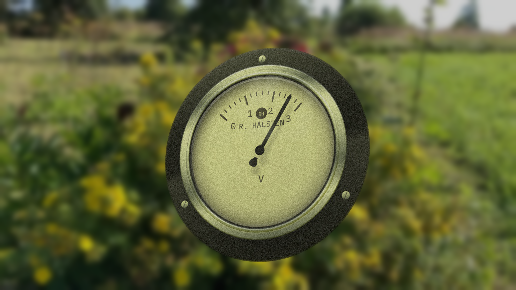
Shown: 2.6 V
